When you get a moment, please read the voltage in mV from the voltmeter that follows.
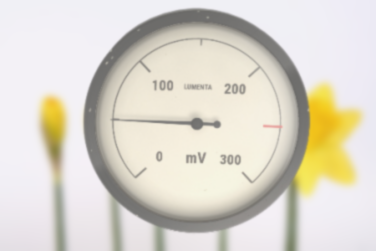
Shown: 50 mV
